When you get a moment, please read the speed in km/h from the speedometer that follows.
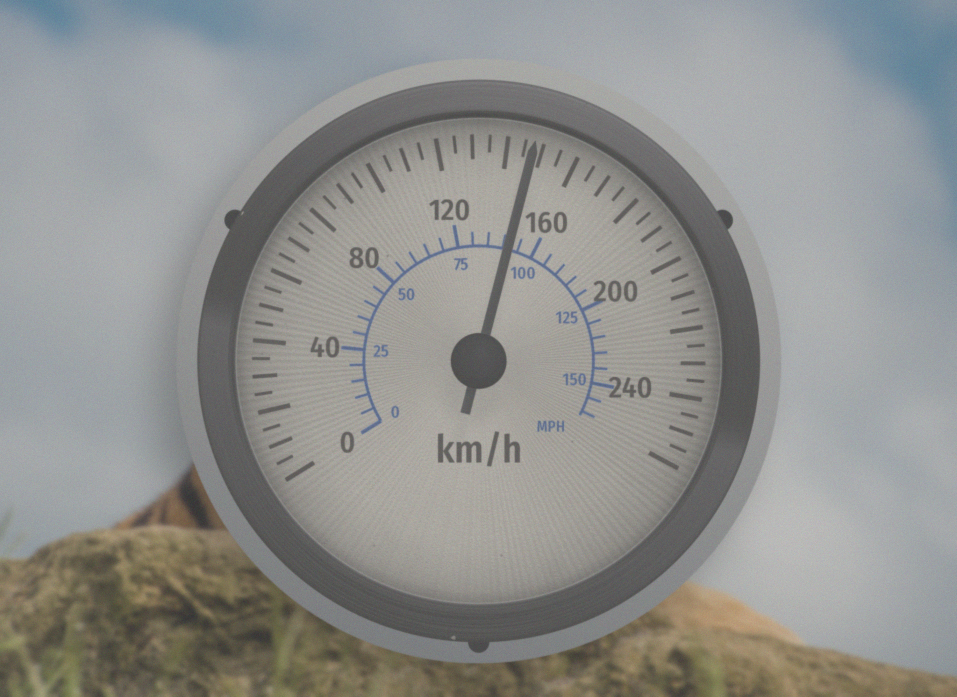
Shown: 147.5 km/h
